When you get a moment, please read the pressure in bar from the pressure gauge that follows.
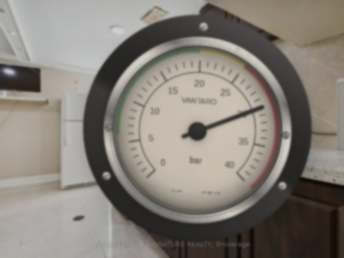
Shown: 30 bar
